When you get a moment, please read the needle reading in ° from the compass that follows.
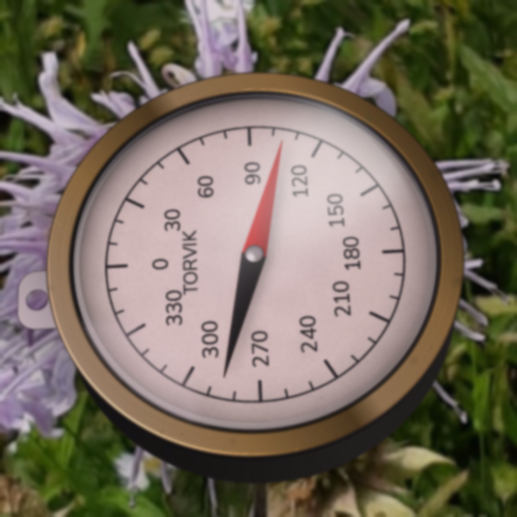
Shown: 105 °
